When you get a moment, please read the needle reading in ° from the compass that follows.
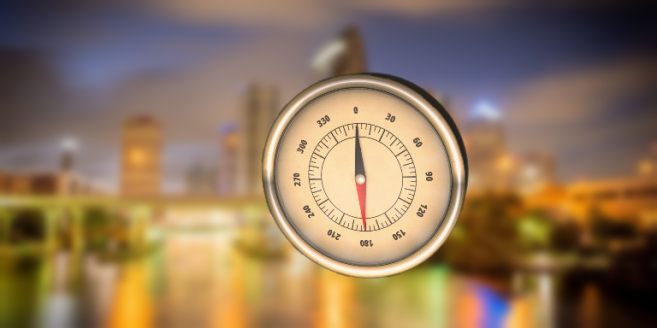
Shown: 180 °
